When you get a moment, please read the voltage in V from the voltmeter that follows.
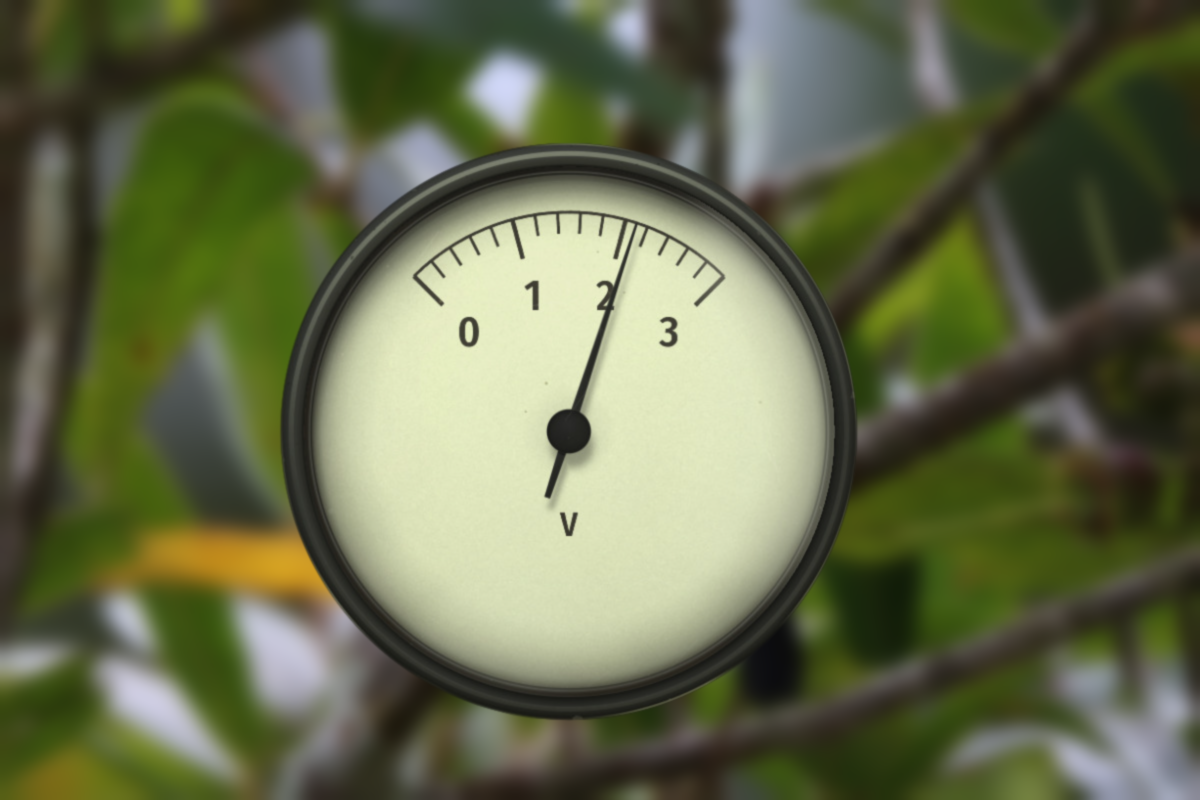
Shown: 2.1 V
